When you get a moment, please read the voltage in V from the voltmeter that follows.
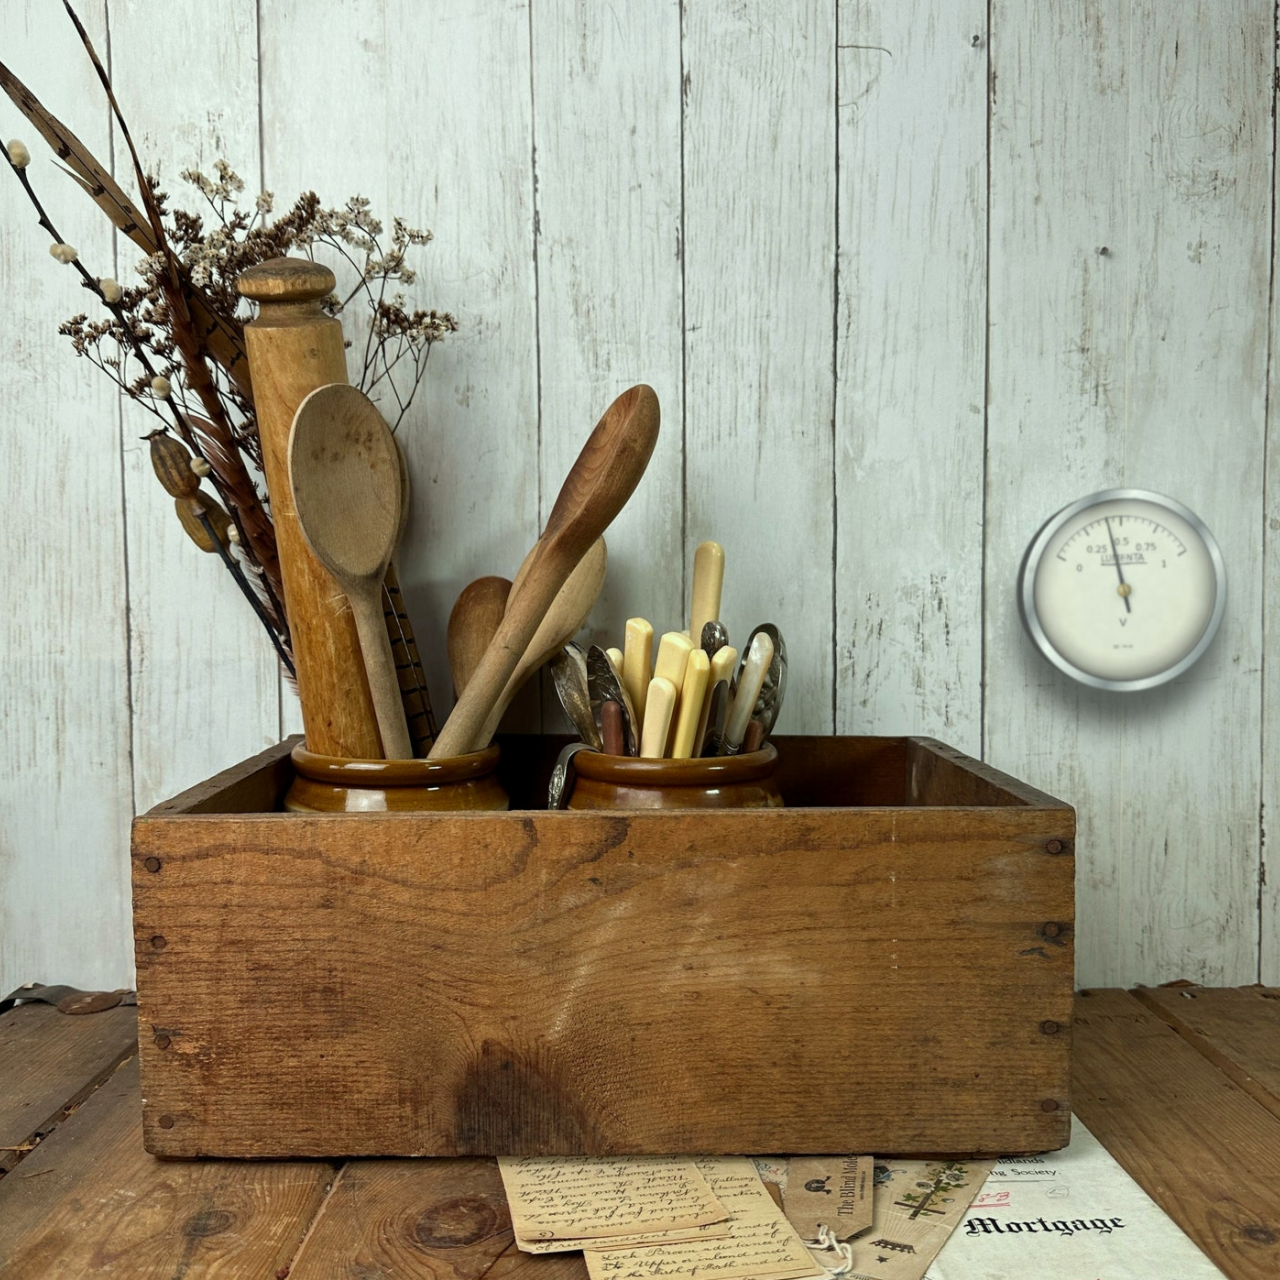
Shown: 0.4 V
